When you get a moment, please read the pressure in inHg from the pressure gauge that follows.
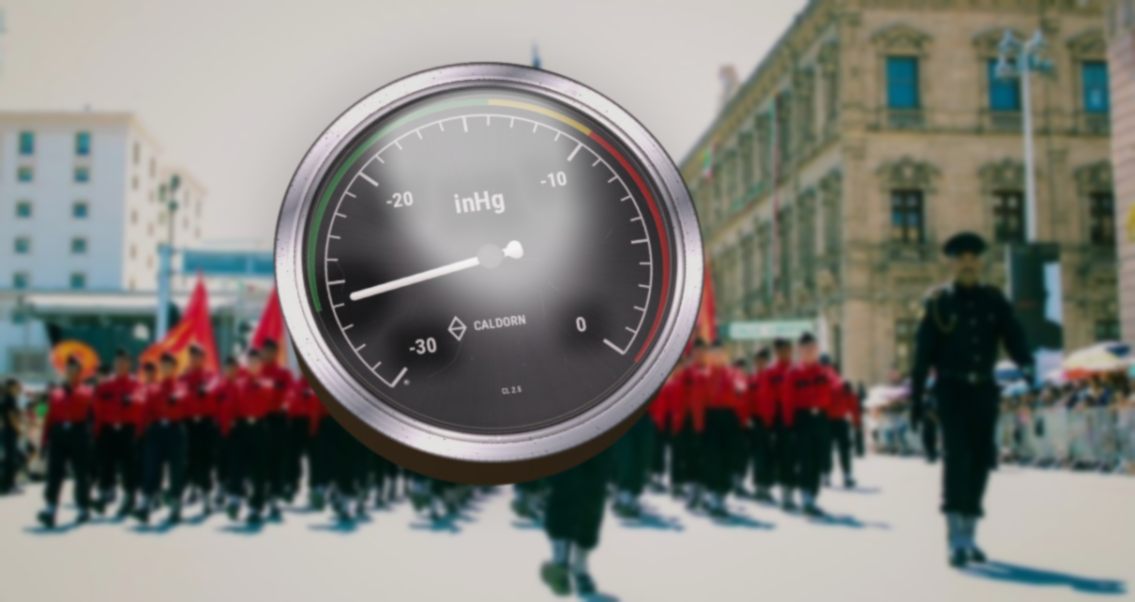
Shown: -26 inHg
